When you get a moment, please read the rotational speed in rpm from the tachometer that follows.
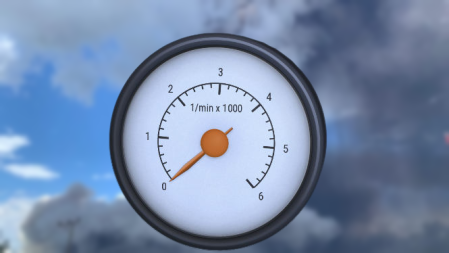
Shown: 0 rpm
